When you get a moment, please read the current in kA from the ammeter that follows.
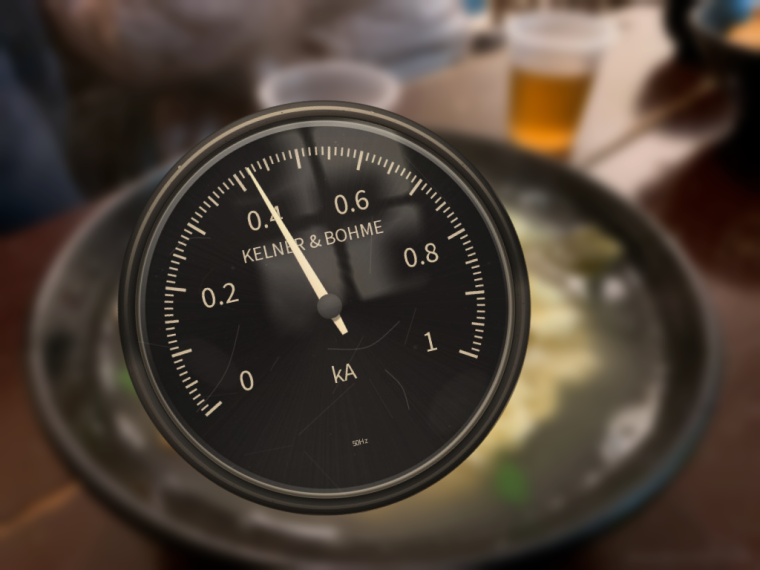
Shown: 0.42 kA
